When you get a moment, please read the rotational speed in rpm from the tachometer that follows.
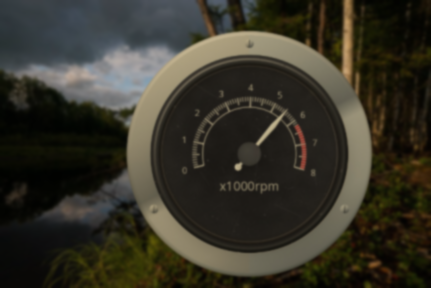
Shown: 5500 rpm
